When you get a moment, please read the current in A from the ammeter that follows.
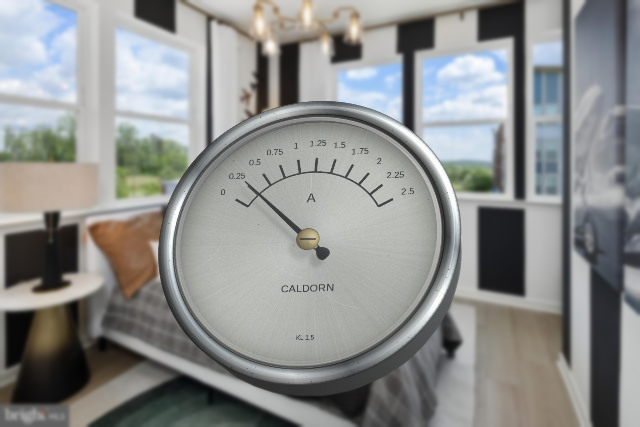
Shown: 0.25 A
